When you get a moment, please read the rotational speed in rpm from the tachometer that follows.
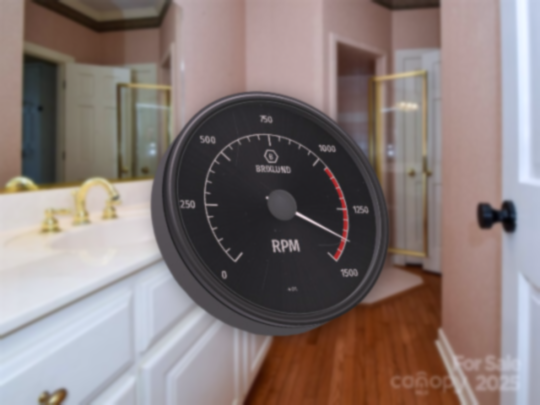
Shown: 1400 rpm
